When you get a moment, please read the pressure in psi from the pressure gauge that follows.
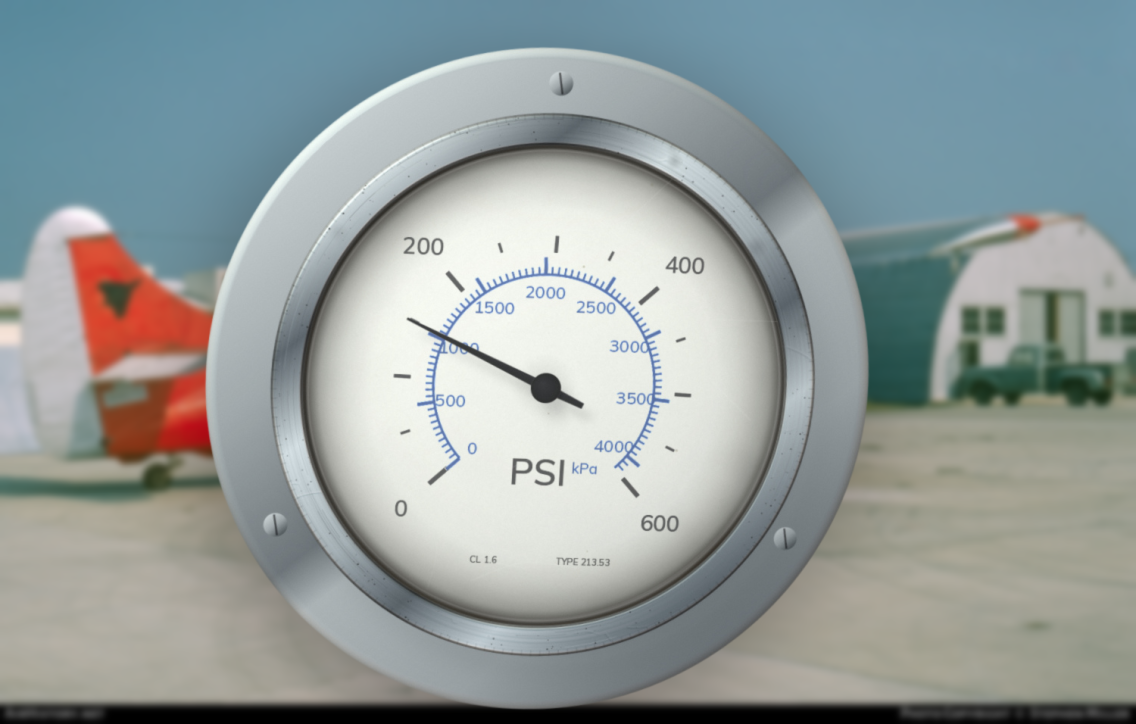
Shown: 150 psi
